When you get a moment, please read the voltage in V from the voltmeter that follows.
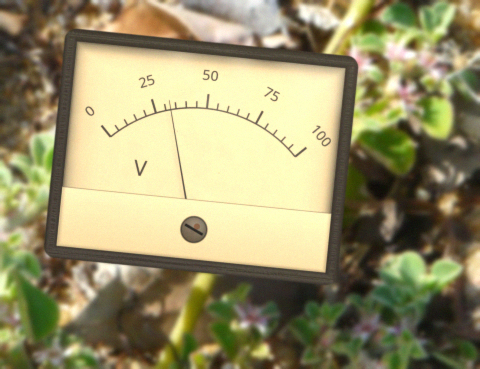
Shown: 32.5 V
